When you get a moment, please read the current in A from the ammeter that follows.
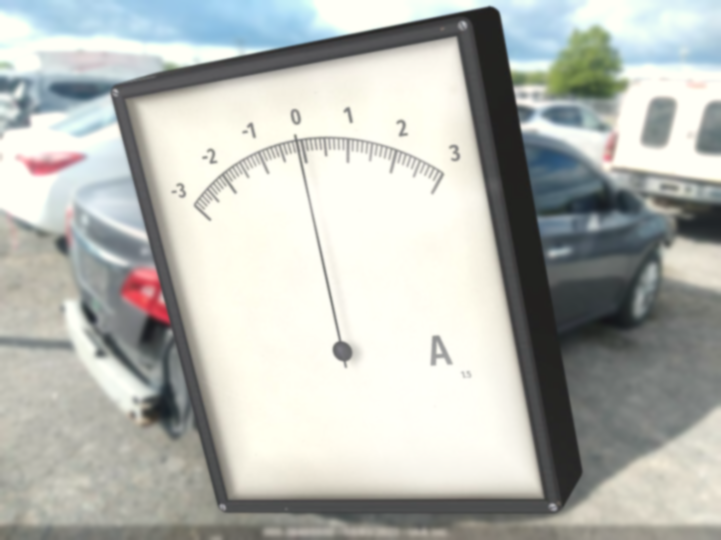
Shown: 0 A
